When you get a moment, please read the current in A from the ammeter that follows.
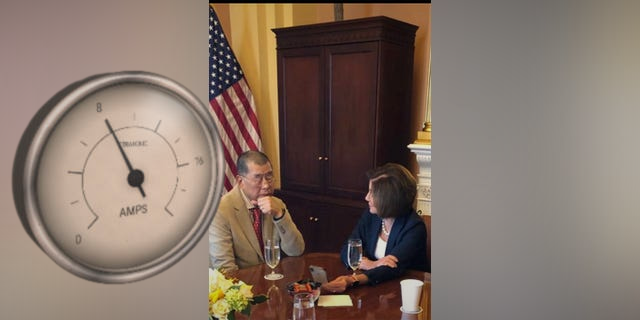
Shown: 8 A
